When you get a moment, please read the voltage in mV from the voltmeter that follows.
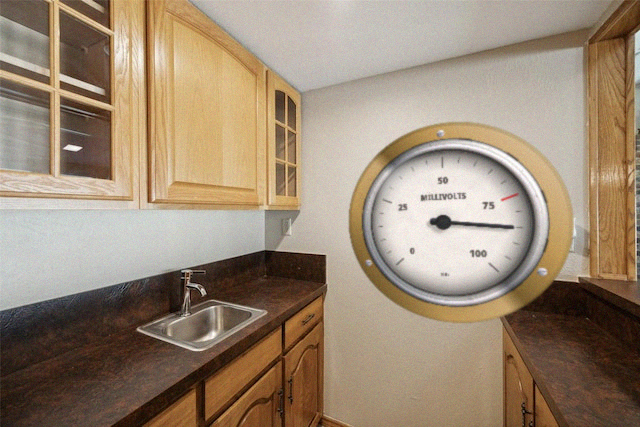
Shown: 85 mV
